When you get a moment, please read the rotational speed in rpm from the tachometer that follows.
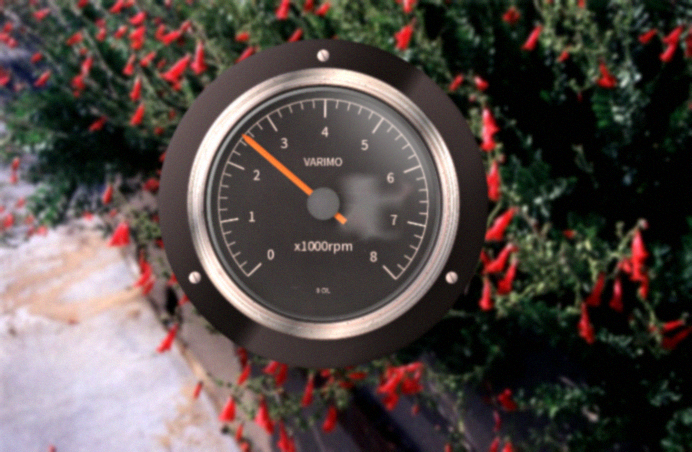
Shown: 2500 rpm
